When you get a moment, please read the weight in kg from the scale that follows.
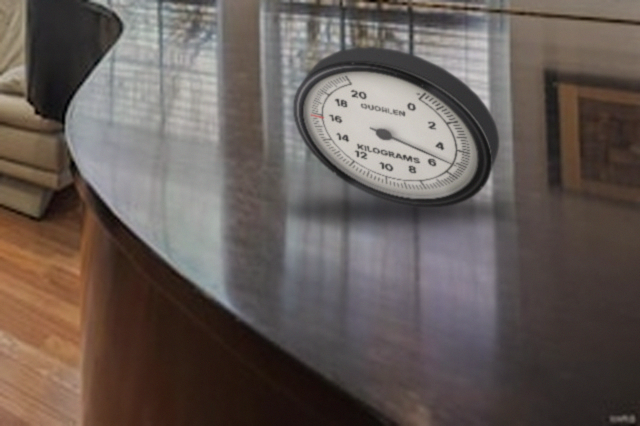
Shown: 5 kg
